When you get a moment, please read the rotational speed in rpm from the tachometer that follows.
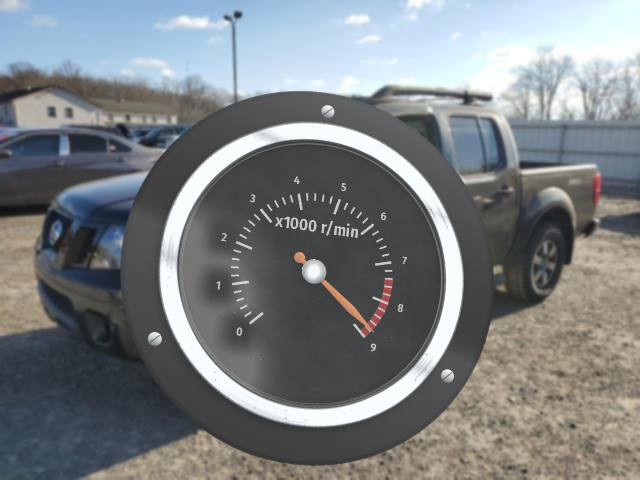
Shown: 8800 rpm
